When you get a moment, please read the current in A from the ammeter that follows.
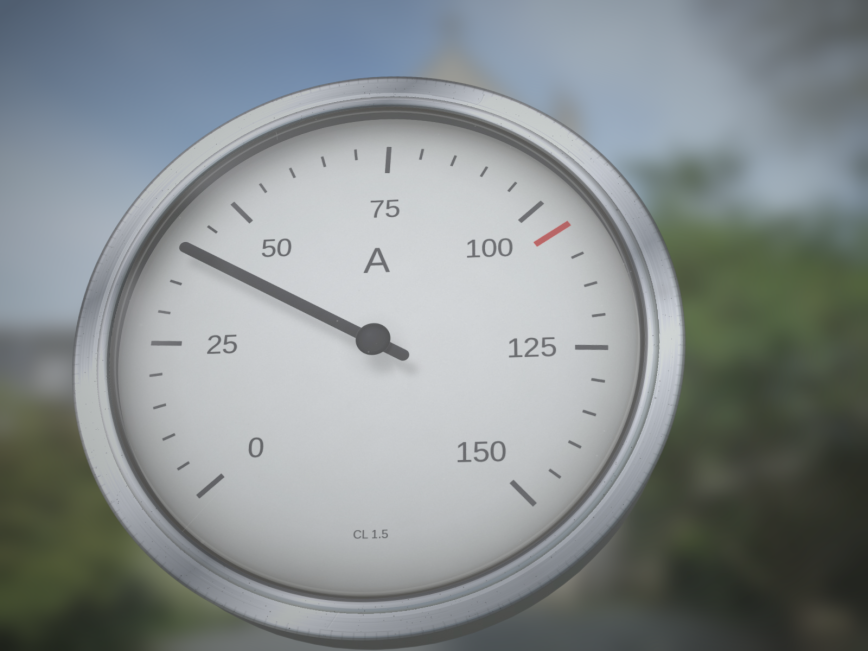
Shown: 40 A
